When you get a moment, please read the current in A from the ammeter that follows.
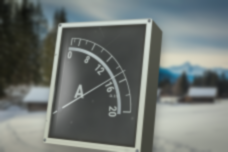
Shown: 15 A
